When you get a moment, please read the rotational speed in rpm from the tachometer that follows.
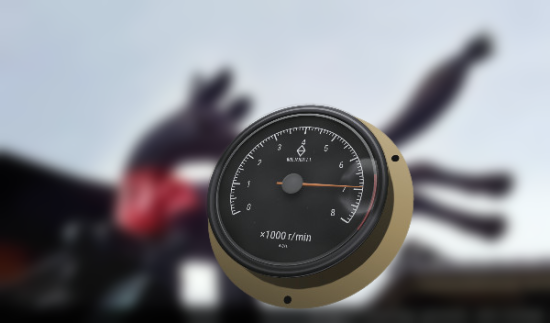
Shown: 7000 rpm
